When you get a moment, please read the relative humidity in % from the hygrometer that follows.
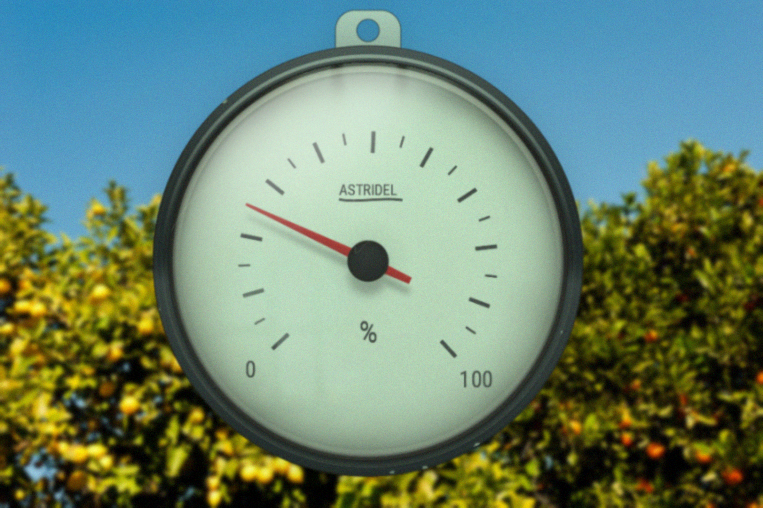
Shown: 25 %
